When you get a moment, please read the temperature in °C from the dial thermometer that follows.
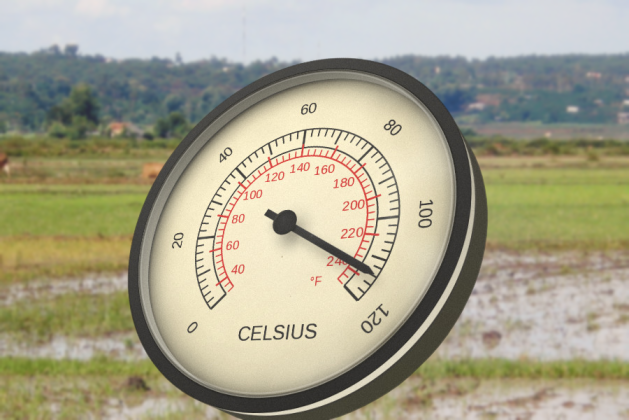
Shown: 114 °C
